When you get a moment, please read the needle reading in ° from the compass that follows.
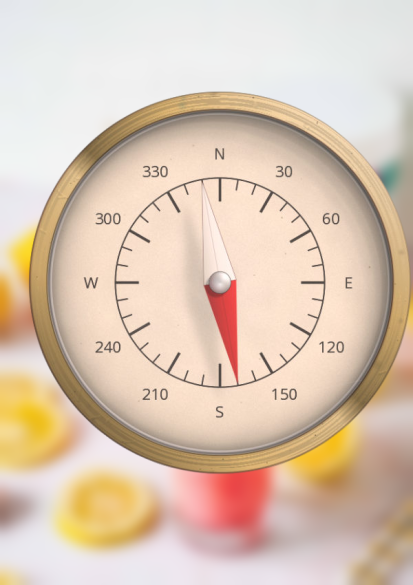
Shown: 170 °
